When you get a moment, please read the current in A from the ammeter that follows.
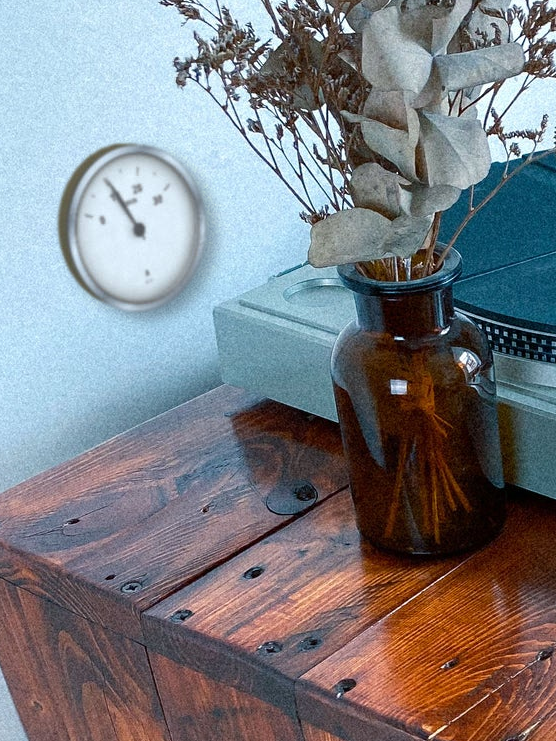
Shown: 10 A
